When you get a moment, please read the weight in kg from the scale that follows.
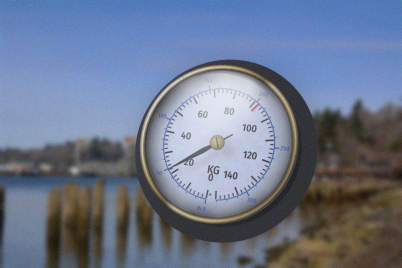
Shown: 22 kg
